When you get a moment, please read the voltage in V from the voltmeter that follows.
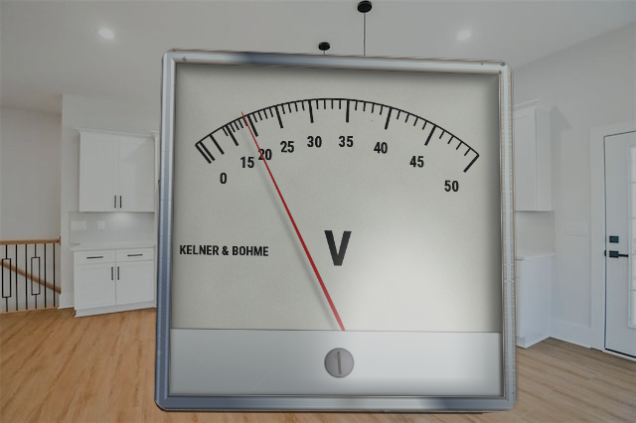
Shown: 19 V
